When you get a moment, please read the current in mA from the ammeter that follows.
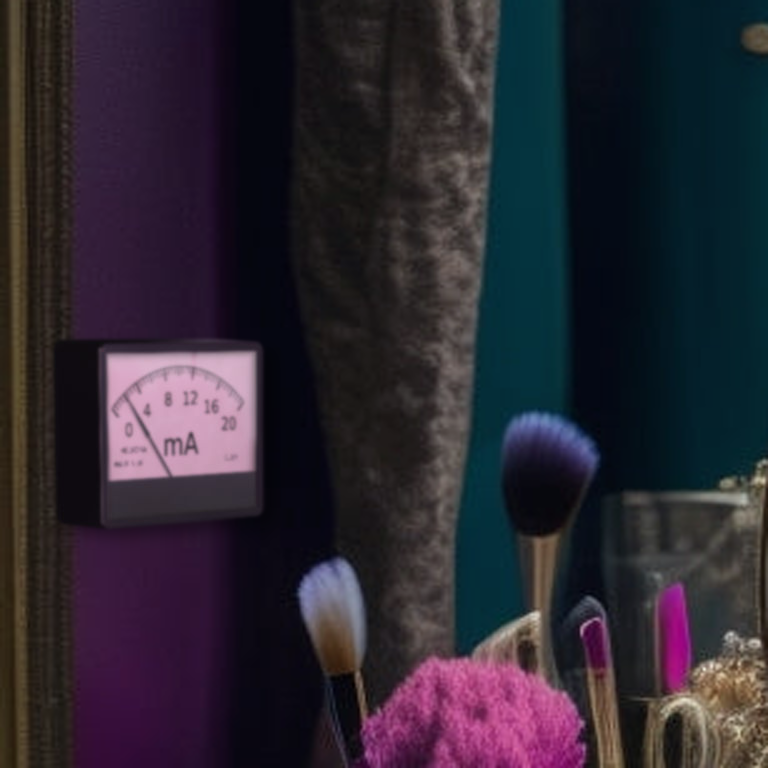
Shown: 2 mA
